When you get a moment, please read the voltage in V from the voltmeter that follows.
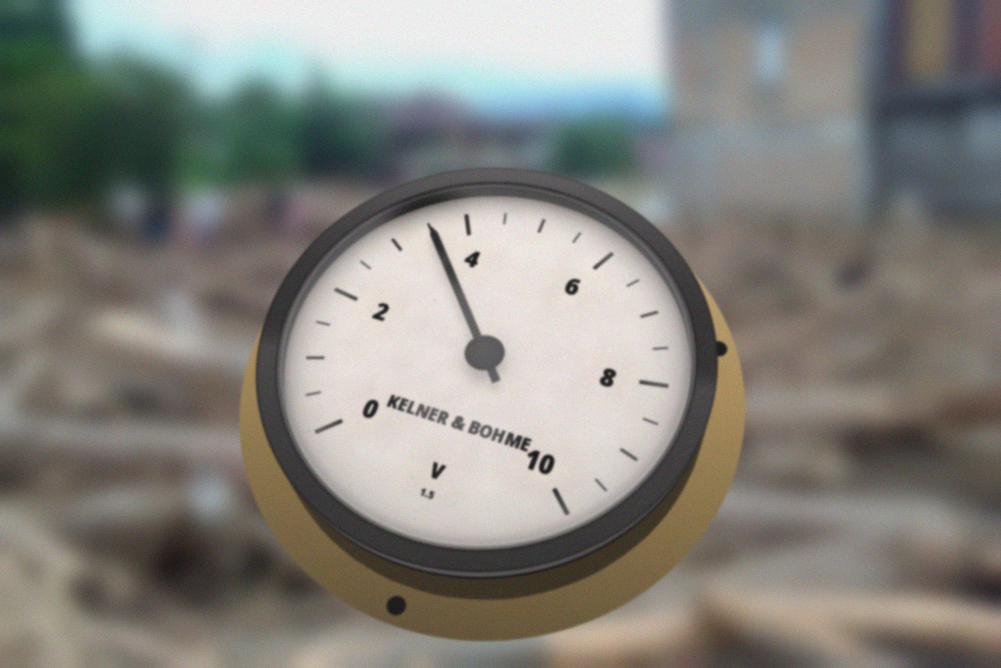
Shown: 3.5 V
